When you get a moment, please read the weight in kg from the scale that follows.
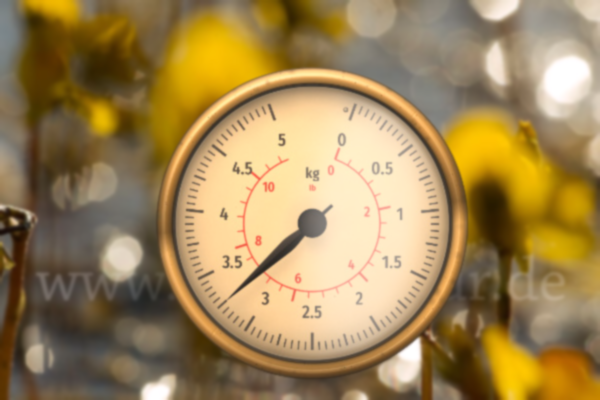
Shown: 3.25 kg
